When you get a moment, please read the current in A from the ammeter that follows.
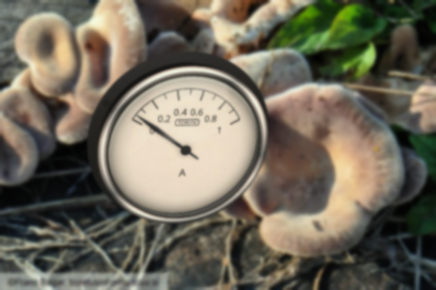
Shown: 0.05 A
